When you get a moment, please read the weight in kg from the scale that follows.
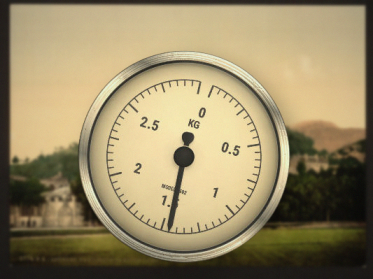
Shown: 1.45 kg
